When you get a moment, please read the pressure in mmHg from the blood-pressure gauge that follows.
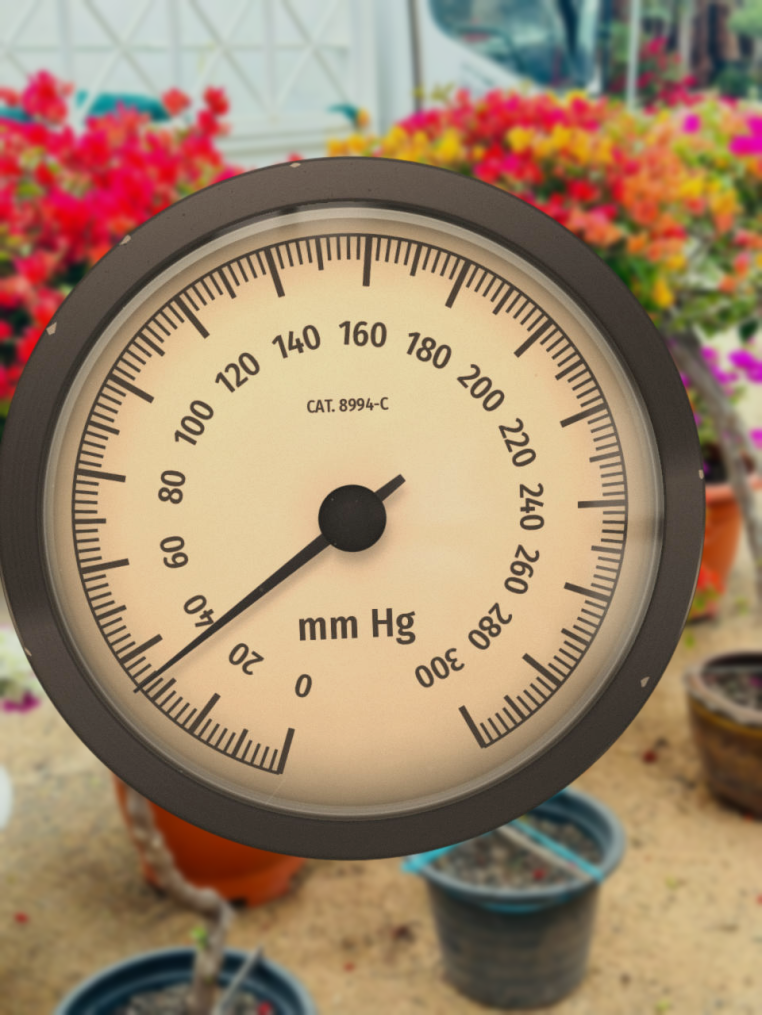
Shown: 34 mmHg
